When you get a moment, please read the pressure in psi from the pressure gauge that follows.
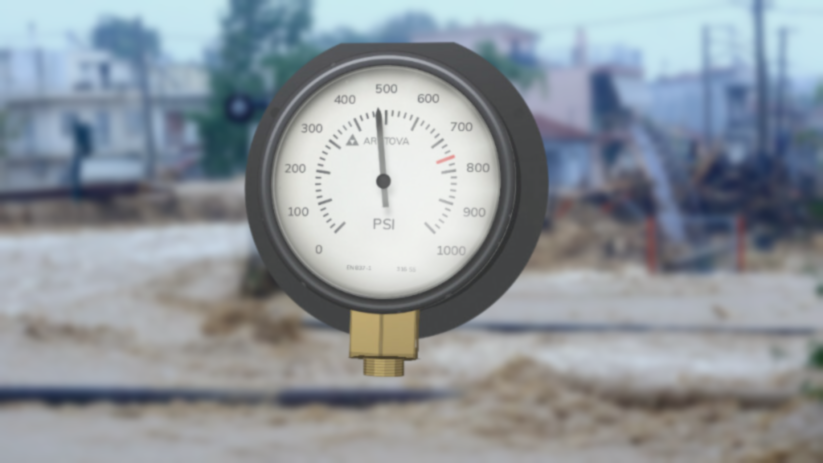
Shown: 480 psi
